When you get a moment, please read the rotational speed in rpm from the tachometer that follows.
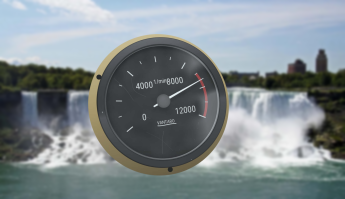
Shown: 9500 rpm
